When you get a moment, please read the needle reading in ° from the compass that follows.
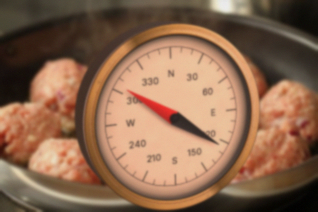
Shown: 305 °
